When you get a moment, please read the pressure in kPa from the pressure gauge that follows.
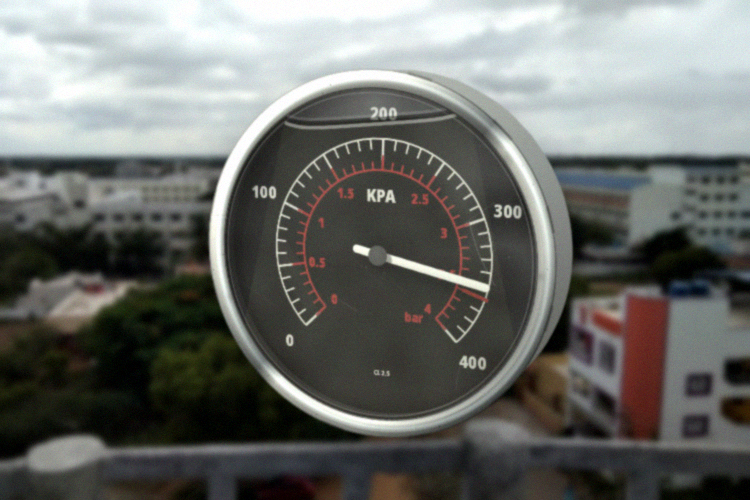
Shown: 350 kPa
